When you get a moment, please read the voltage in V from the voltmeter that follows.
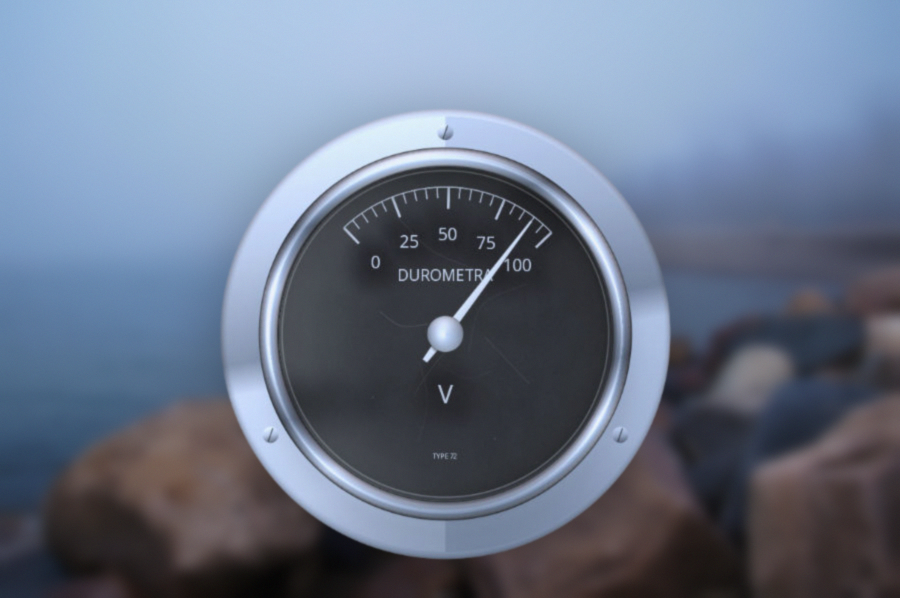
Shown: 90 V
